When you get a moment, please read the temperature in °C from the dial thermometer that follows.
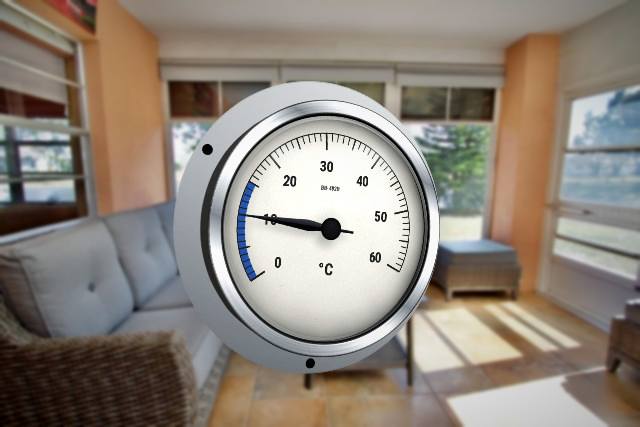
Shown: 10 °C
